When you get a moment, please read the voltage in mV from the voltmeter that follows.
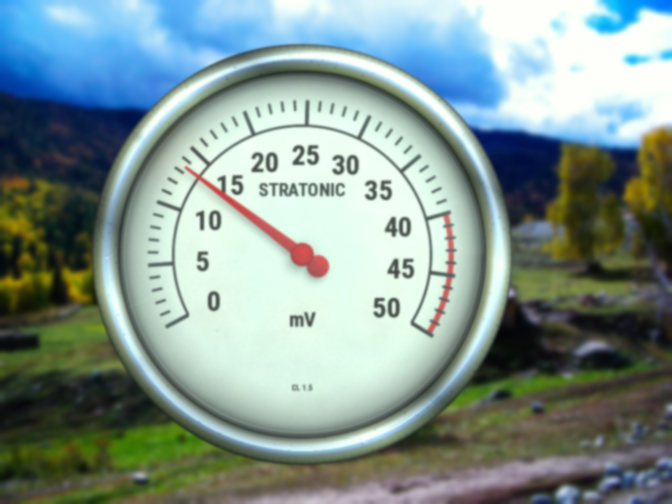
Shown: 13.5 mV
